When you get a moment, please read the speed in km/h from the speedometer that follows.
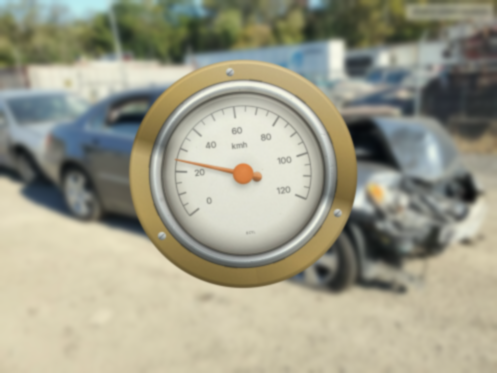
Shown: 25 km/h
